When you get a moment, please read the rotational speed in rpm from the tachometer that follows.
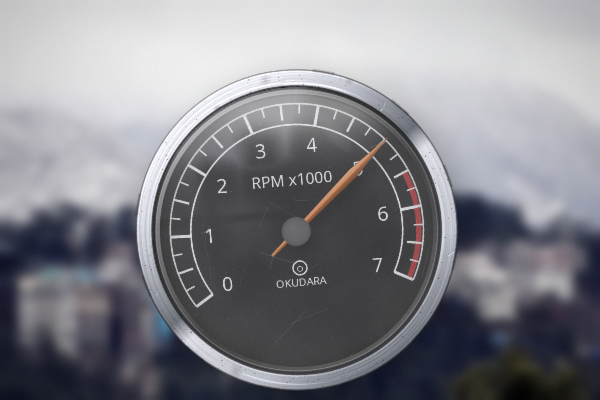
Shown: 5000 rpm
